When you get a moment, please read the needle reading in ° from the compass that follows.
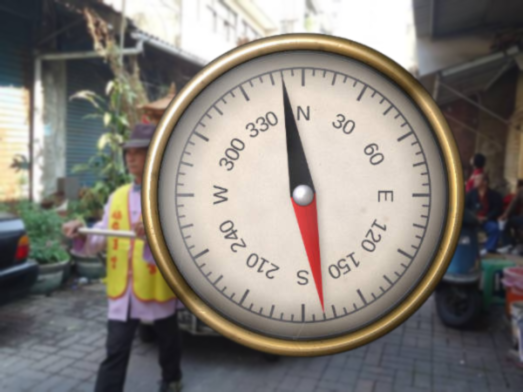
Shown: 170 °
